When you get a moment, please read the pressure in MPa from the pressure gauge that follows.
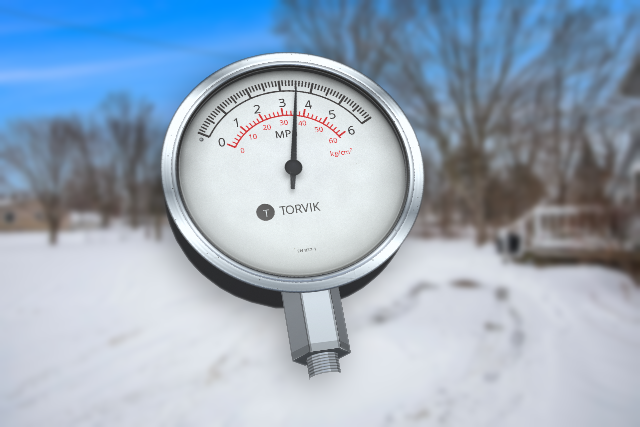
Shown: 3.5 MPa
